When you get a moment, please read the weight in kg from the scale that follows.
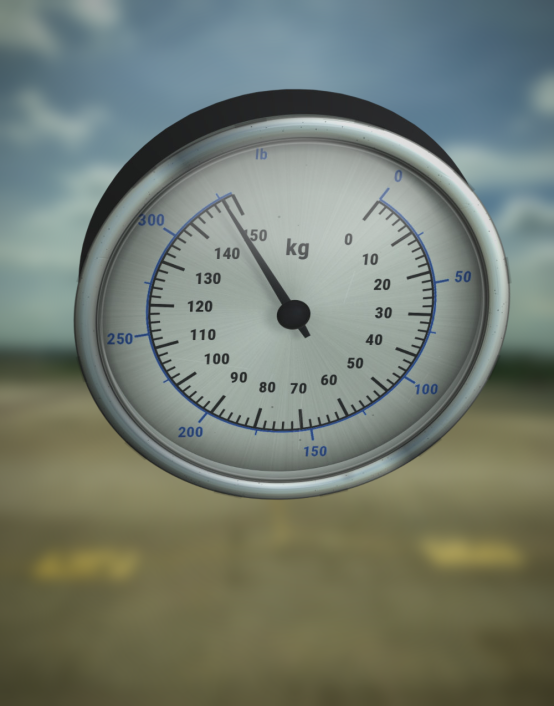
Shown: 148 kg
